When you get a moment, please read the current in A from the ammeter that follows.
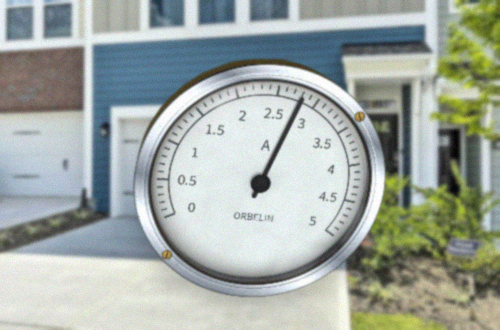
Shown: 2.8 A
